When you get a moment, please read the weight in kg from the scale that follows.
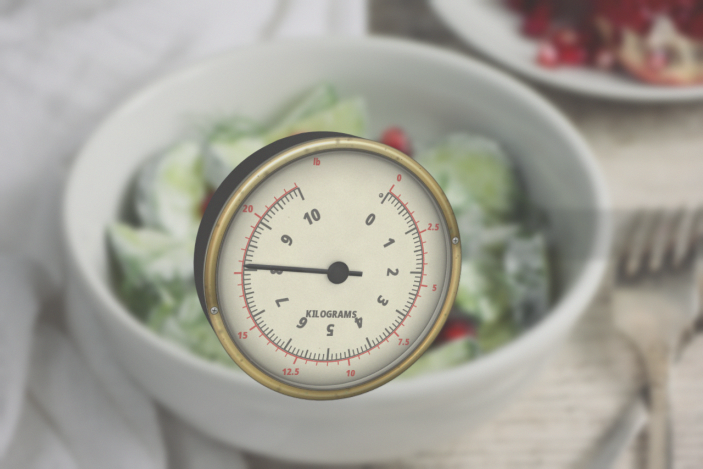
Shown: 8.1 kg
